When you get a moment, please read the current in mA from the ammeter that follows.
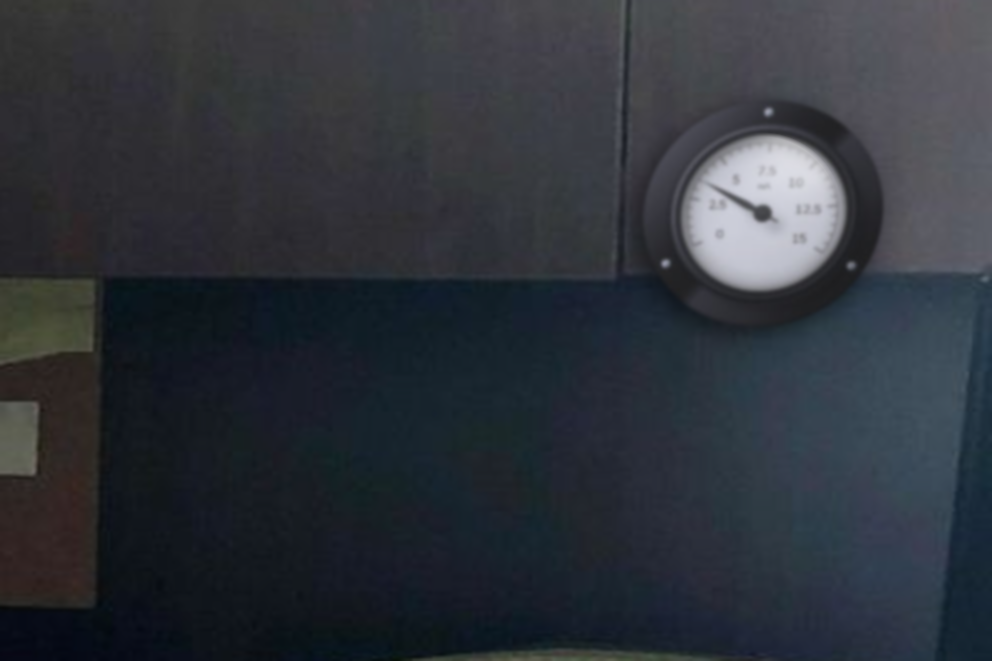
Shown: 3.5 mA
